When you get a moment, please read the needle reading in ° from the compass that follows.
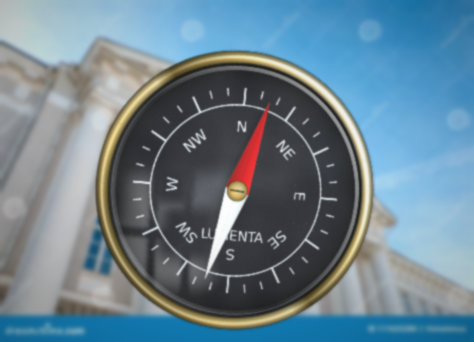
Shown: 15 °
